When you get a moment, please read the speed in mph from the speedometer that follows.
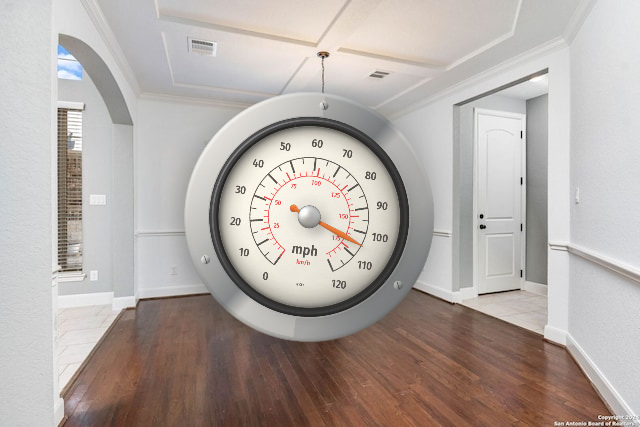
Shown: 105 mph
